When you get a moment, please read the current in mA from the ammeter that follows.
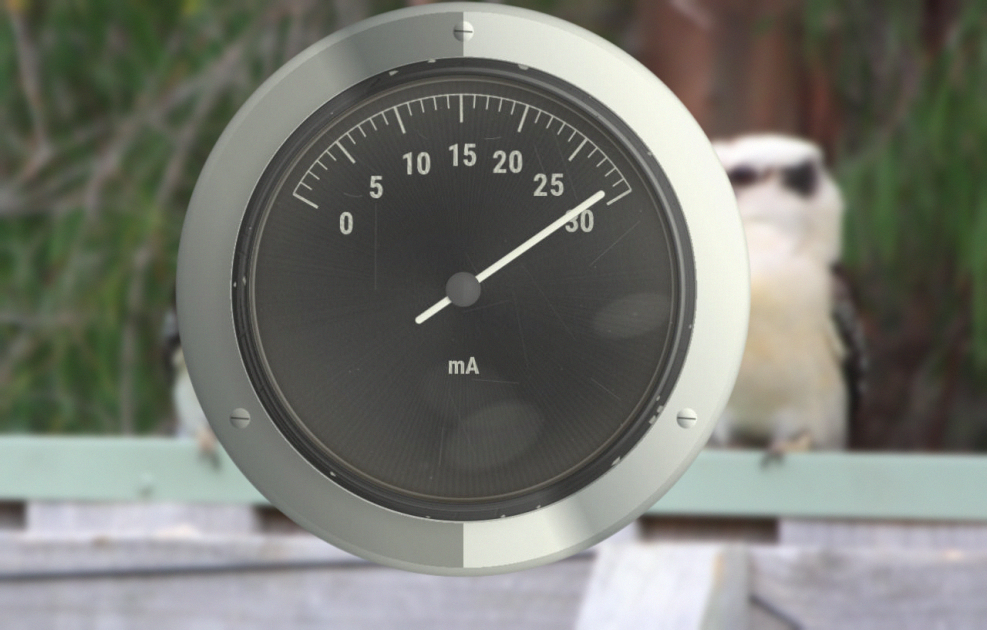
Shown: 29 mA
